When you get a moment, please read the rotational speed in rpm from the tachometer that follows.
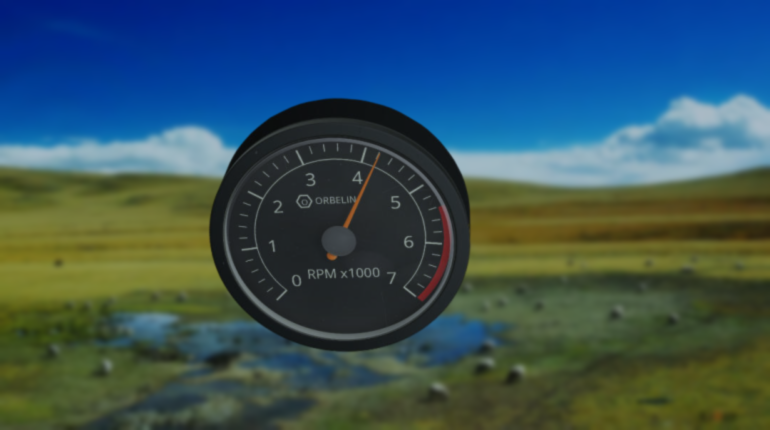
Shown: 4200 rpm
